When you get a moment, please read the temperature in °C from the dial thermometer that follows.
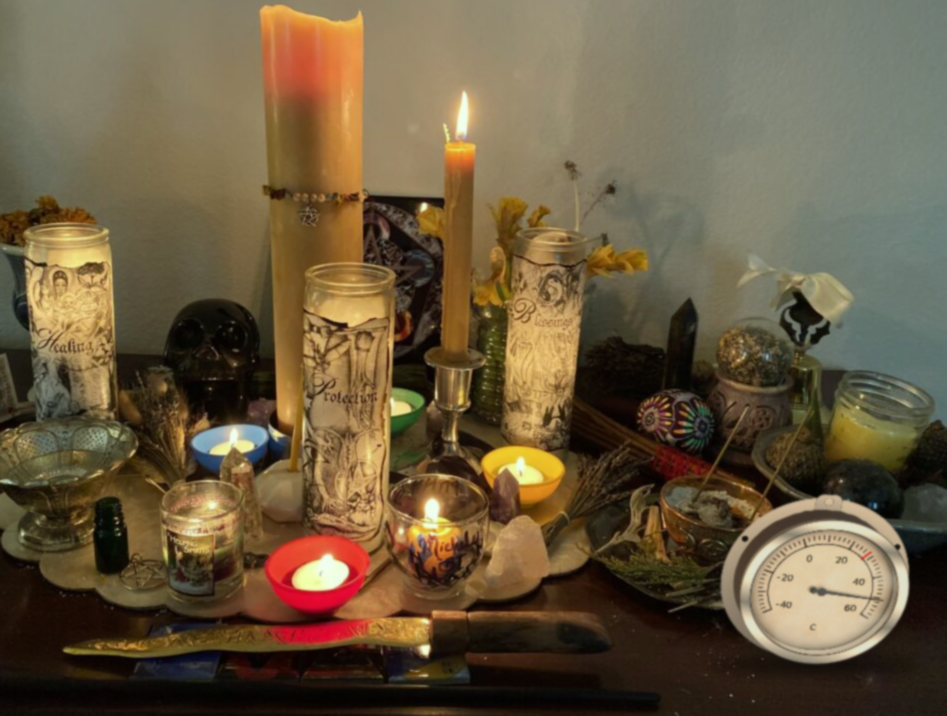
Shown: 50 °C
